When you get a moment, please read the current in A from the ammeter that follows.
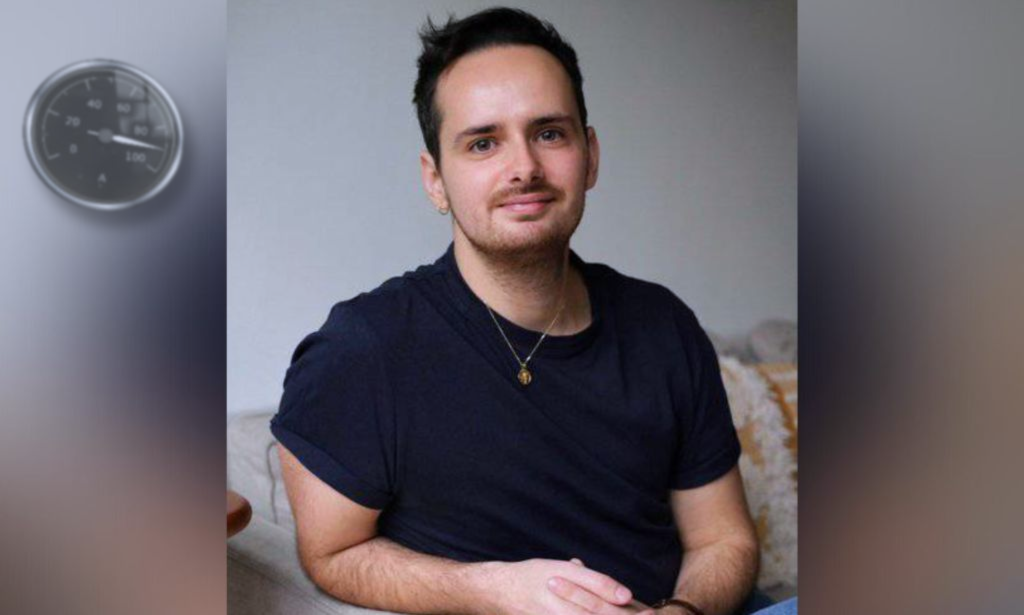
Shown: 90 A
